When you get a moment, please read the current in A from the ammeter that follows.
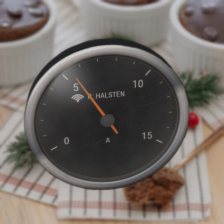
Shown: 5.5 A
